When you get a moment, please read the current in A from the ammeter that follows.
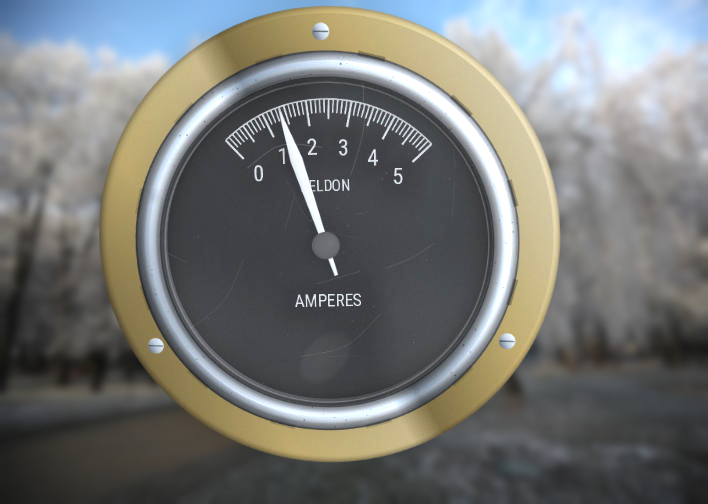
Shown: 1.4 A
